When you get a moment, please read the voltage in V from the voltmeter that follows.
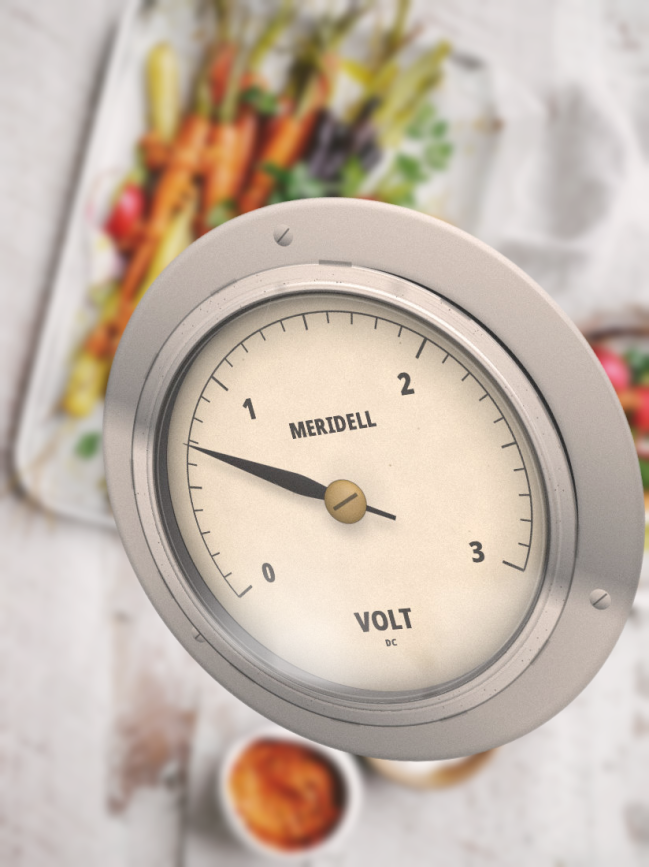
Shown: 0.7 V
